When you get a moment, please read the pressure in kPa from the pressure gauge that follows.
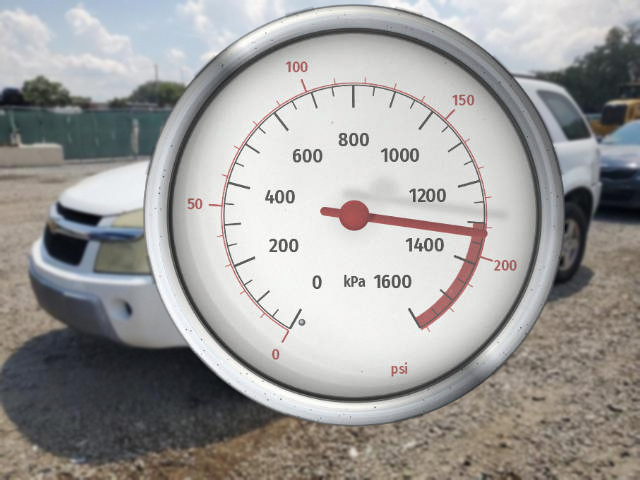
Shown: 1325 kPa
